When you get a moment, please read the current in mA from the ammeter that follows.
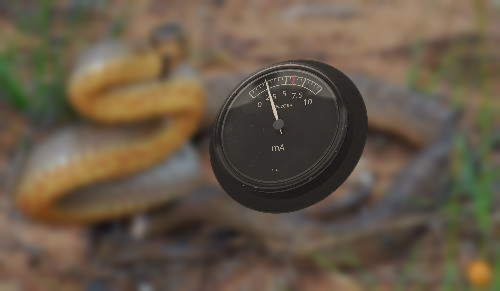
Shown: 2.5 mA
